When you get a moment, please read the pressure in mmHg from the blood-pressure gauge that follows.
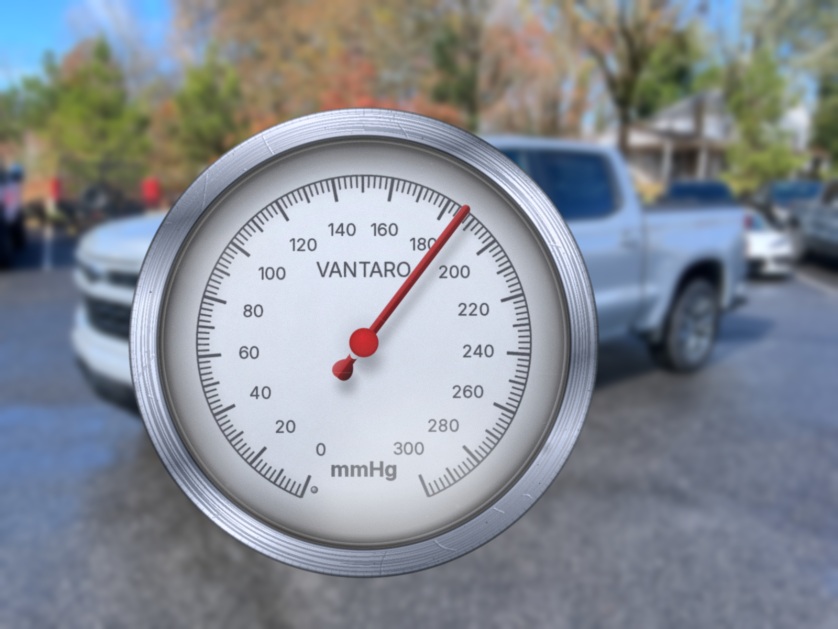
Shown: 186 mmHg
